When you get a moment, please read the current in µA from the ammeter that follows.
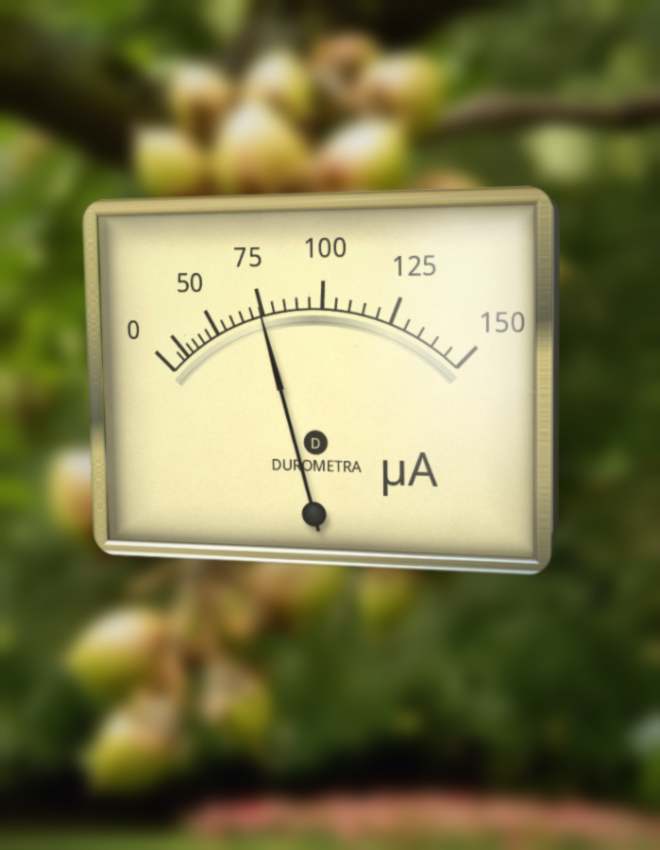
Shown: 75 µA
